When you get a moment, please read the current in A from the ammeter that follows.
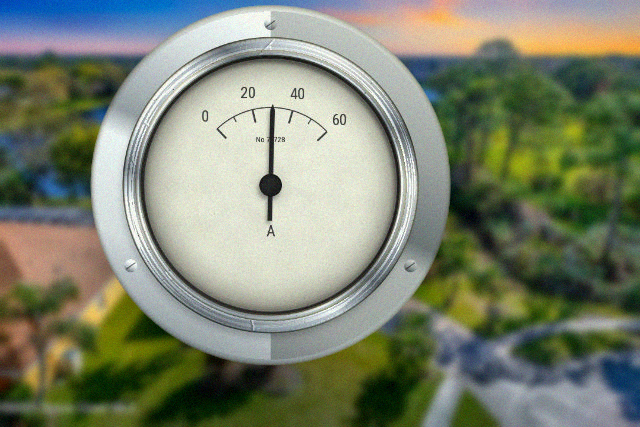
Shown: 30 A
